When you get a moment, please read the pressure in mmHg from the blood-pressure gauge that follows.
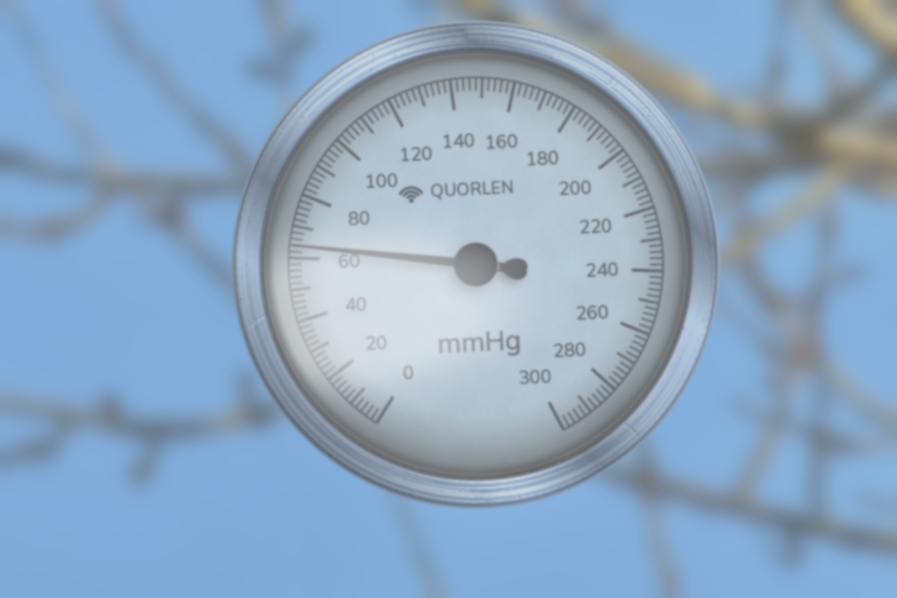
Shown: 64 mmHg
